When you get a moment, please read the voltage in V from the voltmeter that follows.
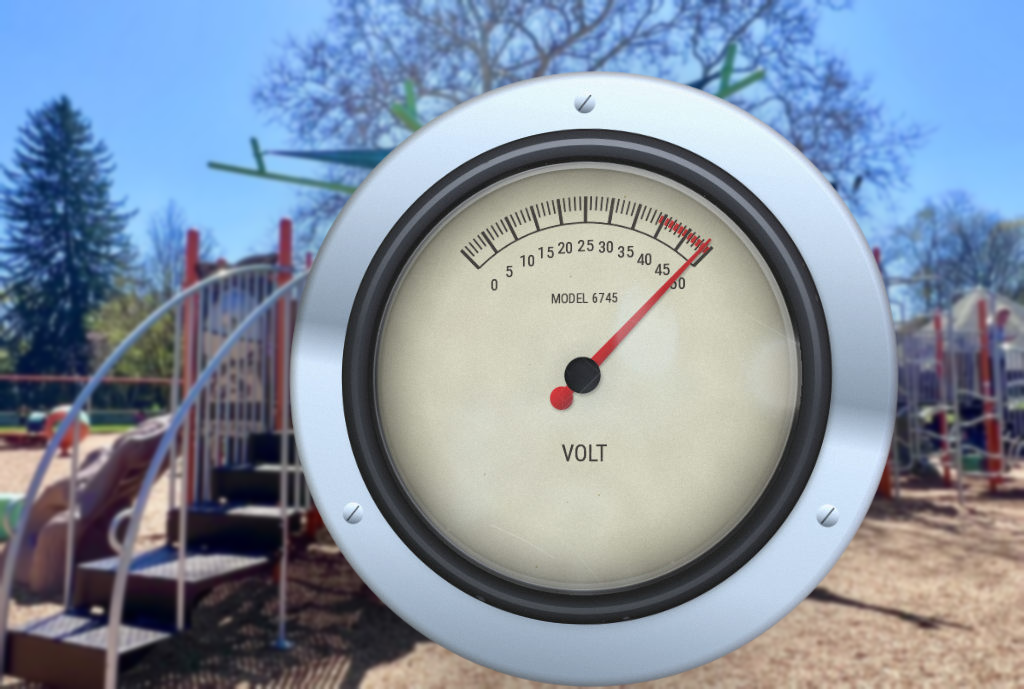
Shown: 49 V
